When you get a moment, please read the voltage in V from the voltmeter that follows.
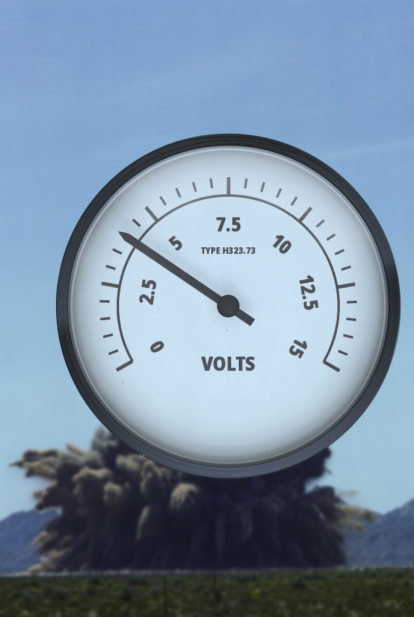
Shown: 4 V
